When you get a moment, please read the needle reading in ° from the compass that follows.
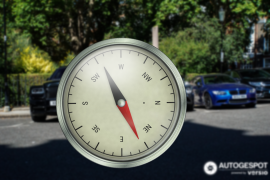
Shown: 65 °
